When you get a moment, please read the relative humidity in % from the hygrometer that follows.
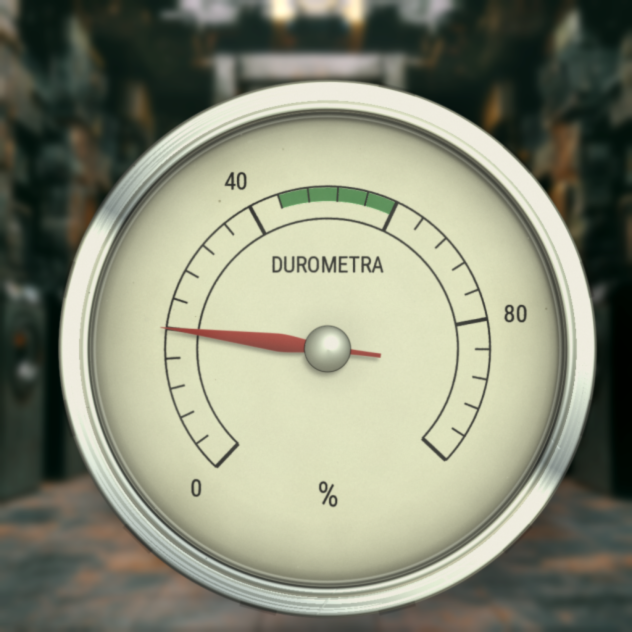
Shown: 20 %
